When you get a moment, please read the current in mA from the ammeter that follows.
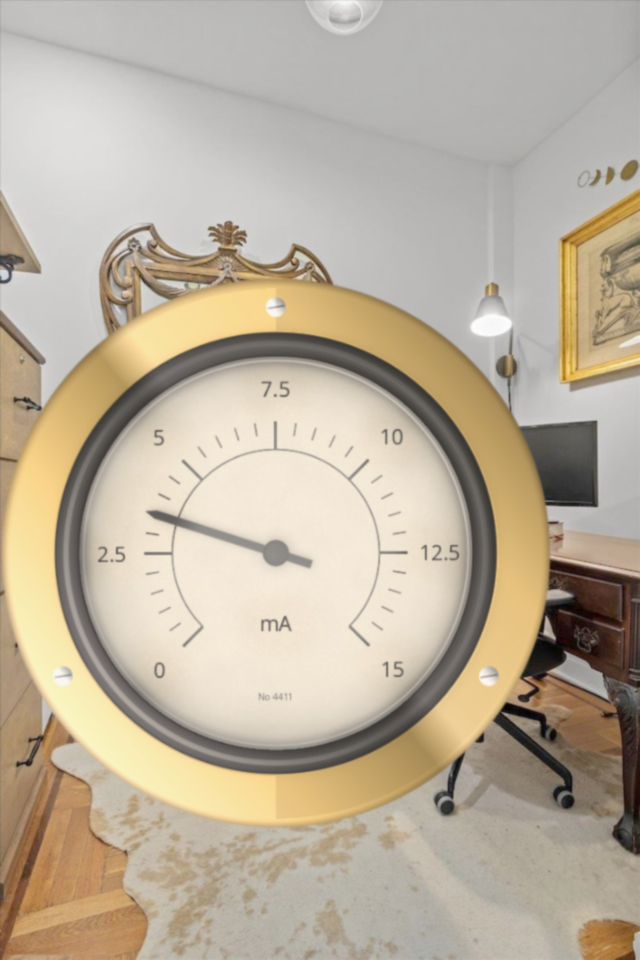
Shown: 3.5 mA
